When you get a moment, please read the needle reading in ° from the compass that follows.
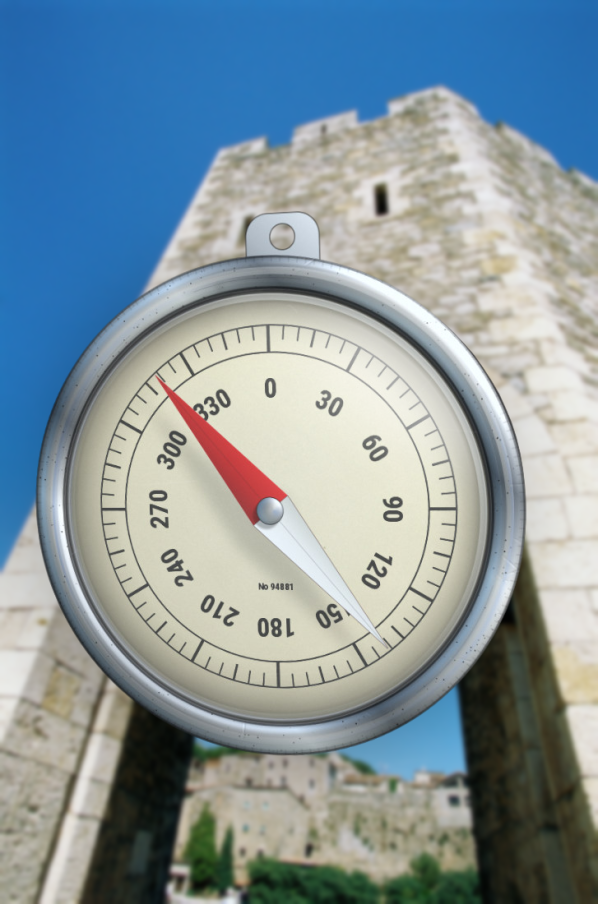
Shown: 320 °
